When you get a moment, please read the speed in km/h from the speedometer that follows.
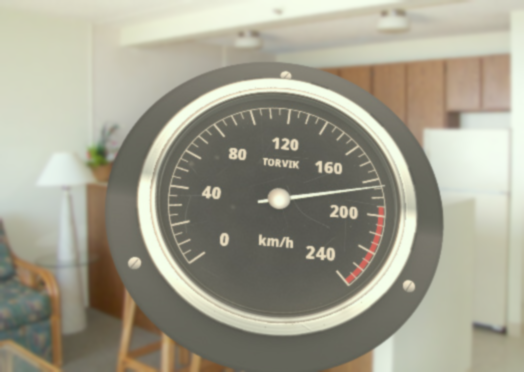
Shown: 185 km/h
